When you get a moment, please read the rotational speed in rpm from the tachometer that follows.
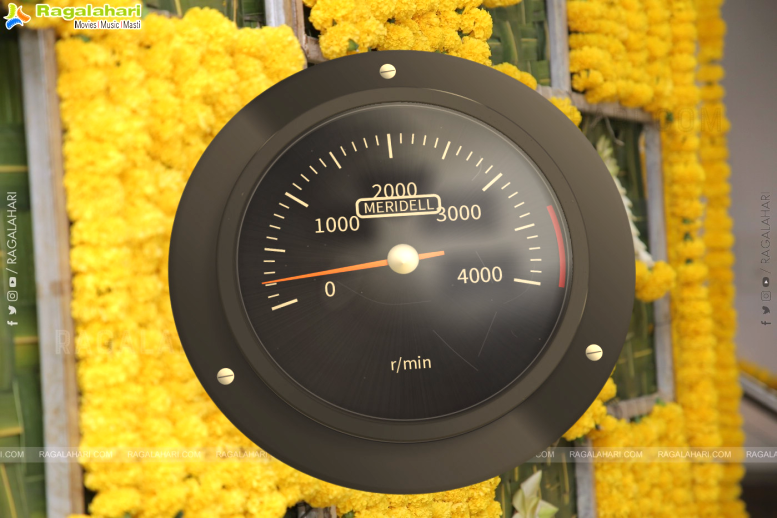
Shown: 200 rpm
